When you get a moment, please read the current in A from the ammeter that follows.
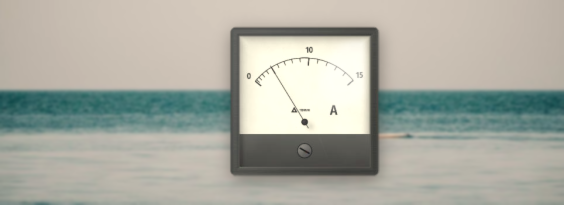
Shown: 5 A
